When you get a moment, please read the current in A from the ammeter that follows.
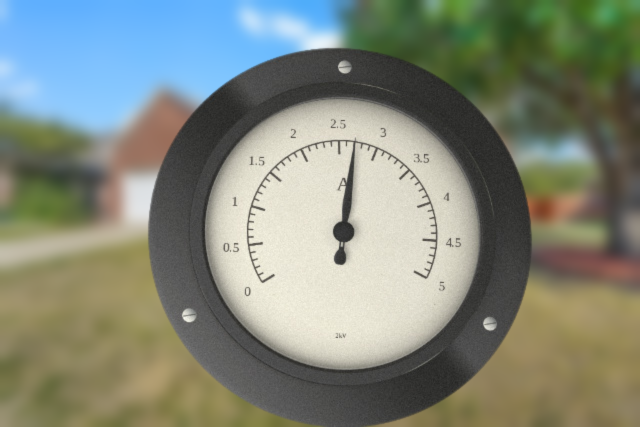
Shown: 2.7 A
